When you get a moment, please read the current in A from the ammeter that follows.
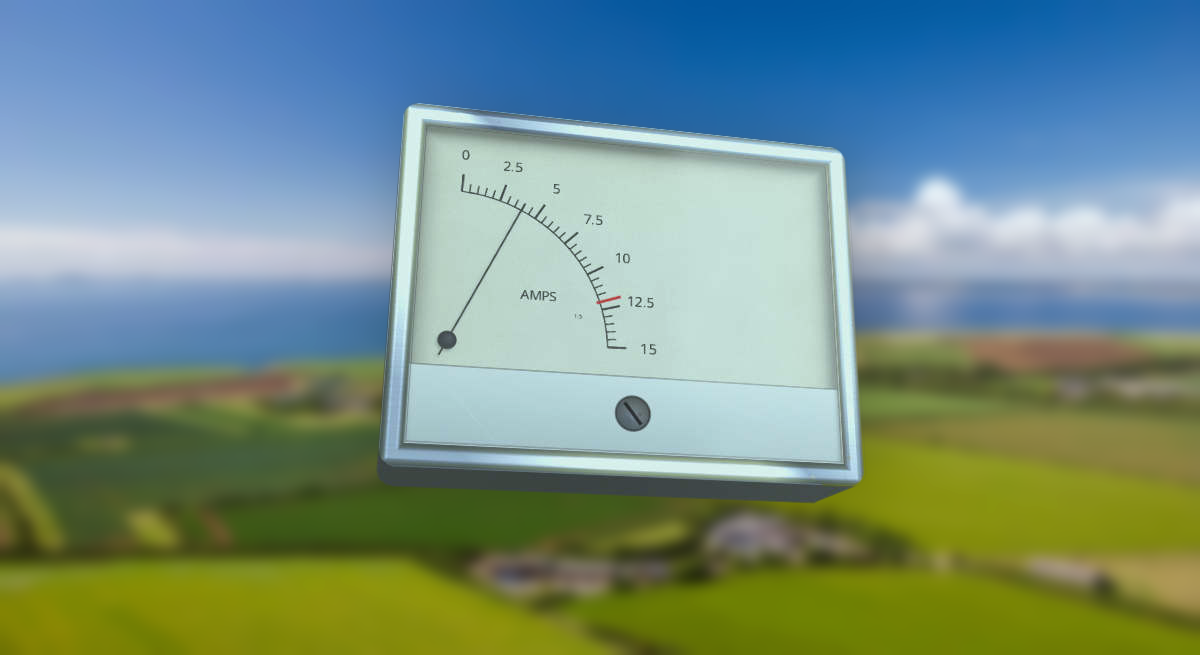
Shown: 4 A
